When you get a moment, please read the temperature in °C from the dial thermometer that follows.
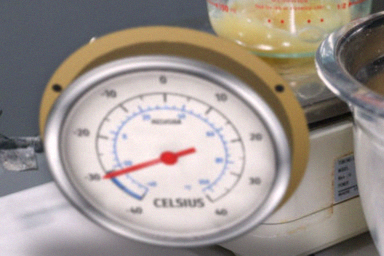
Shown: -30 °C
